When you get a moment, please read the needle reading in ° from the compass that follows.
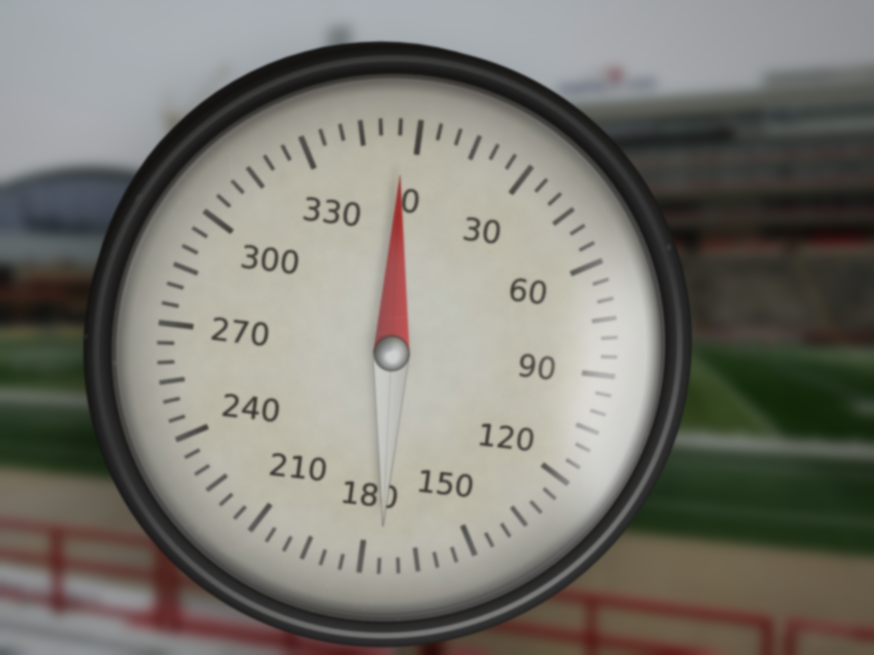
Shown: 355 °
